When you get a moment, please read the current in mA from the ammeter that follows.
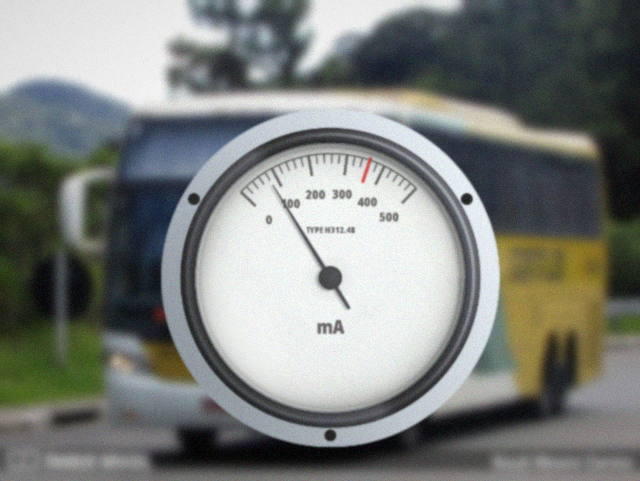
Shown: 80 mA
